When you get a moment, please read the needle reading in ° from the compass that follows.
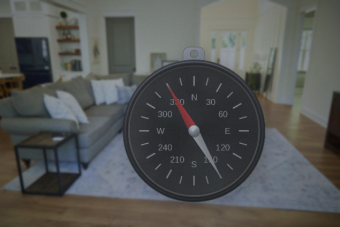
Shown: 330 °
